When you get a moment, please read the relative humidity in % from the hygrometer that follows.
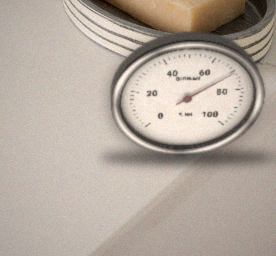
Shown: 70 %
